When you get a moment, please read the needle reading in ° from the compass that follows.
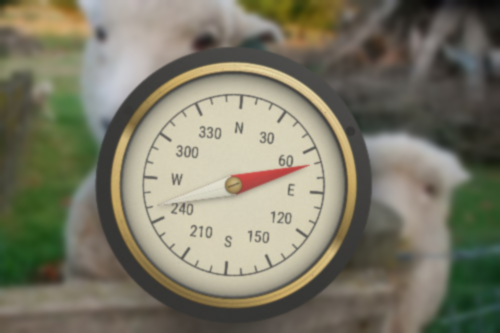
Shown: 70 °
